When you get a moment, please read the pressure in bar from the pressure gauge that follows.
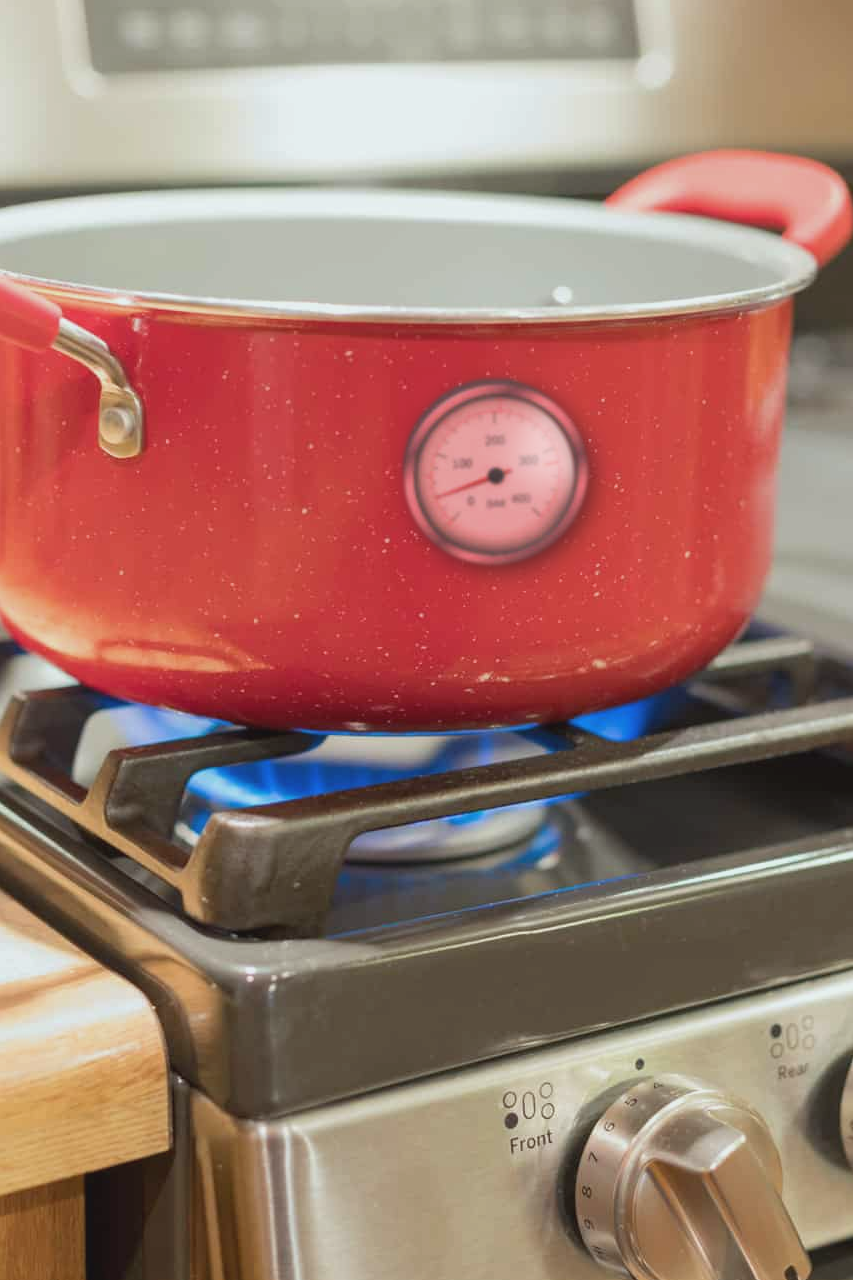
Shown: 40 bar
